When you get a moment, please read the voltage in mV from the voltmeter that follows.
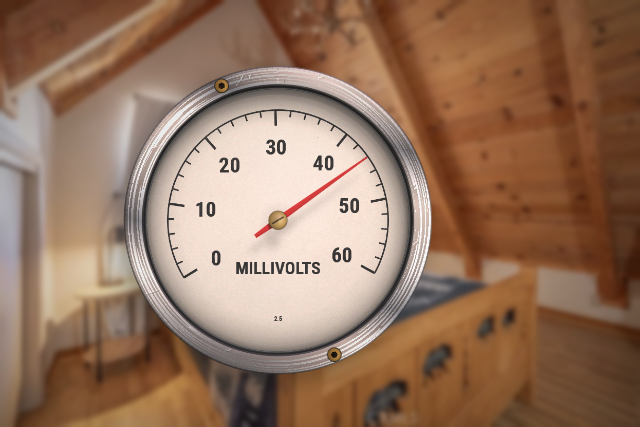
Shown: 44 mV
